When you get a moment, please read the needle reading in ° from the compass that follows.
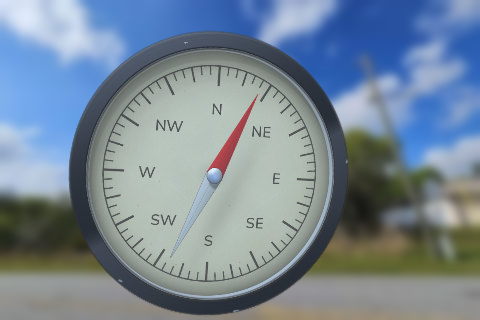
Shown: 25 °
